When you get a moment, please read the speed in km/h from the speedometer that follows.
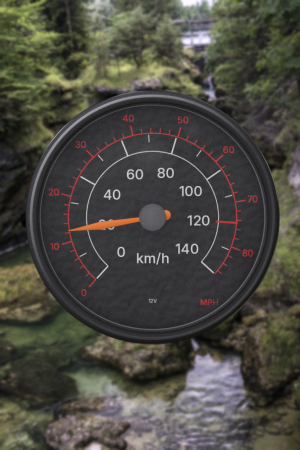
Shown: 20 km/h
